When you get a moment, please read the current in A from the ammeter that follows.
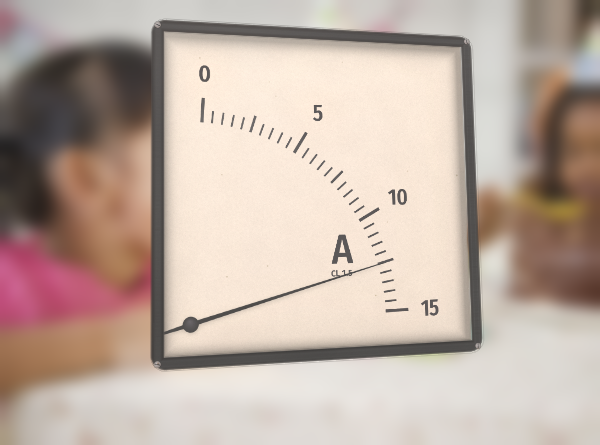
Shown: 12.5 A
